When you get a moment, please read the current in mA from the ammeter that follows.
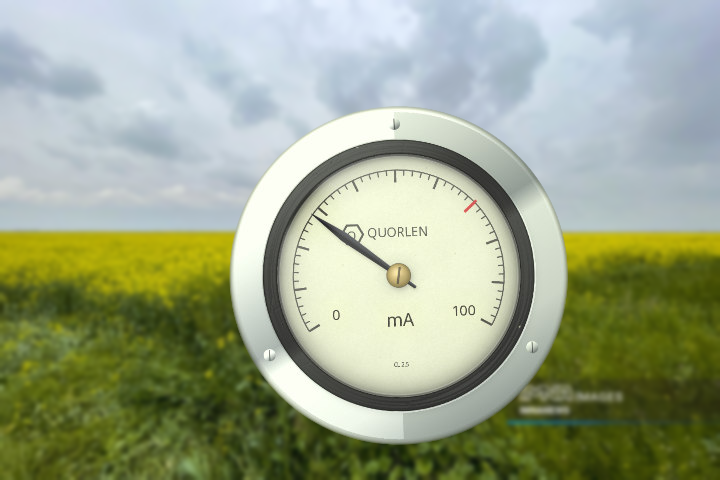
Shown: 28 mA
